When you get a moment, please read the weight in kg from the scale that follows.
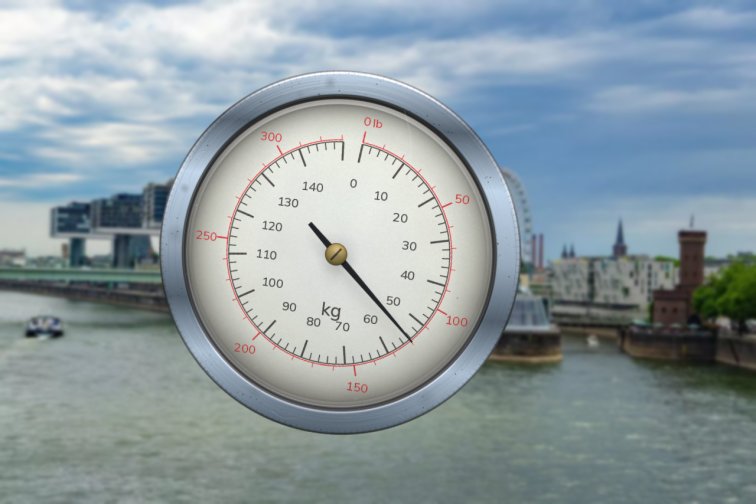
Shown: 54 kg
